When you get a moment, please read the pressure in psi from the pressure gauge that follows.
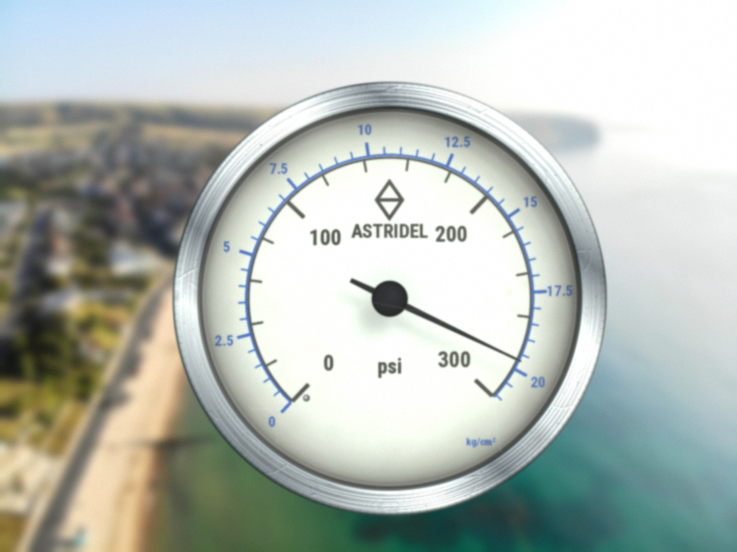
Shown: 280 psi
